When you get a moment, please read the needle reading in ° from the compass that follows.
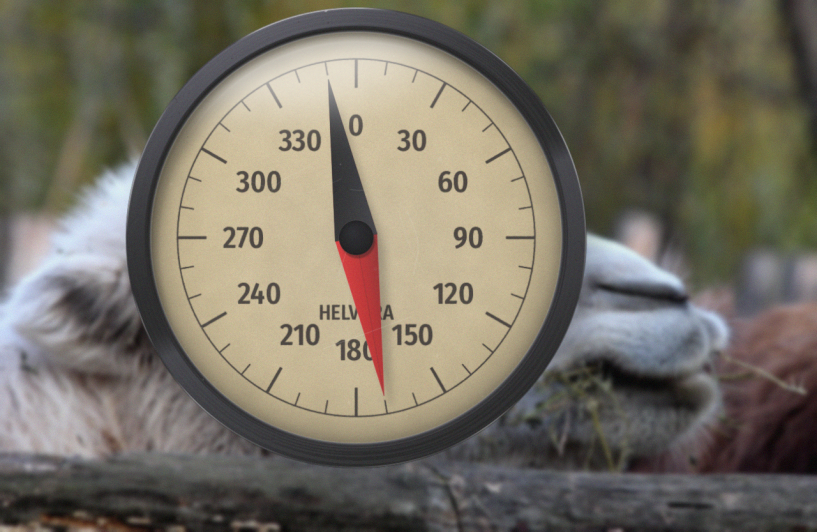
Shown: 170 °
